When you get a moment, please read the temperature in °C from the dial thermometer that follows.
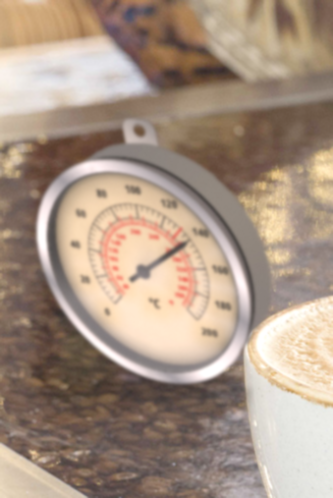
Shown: 140 °C
